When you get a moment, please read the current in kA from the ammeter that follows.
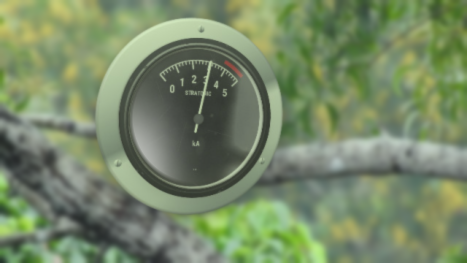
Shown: 3 kA
